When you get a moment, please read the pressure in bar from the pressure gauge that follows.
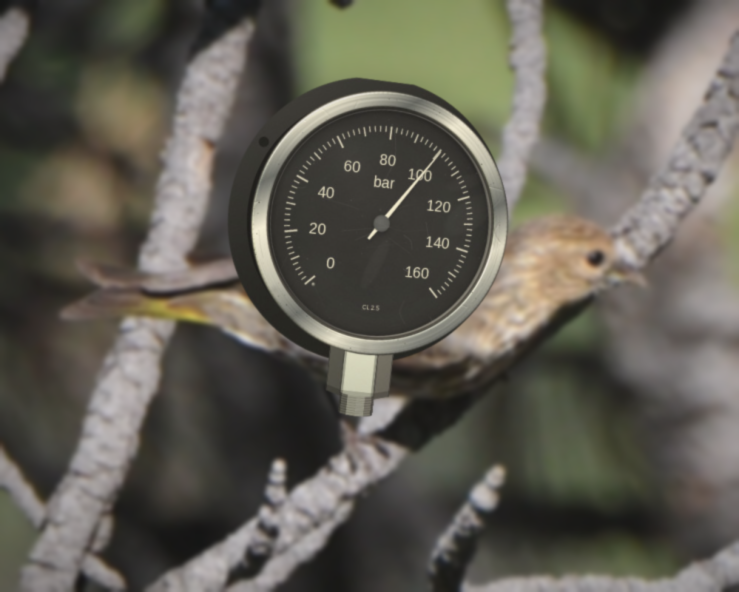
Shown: 100 bar
